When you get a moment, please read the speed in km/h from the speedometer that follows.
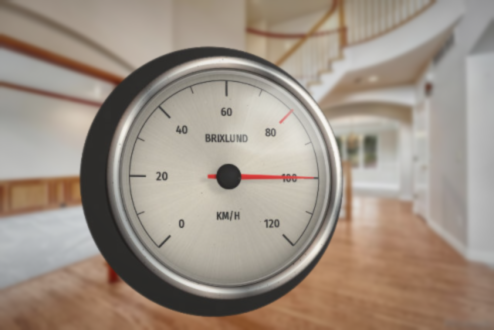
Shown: 100 km/h
